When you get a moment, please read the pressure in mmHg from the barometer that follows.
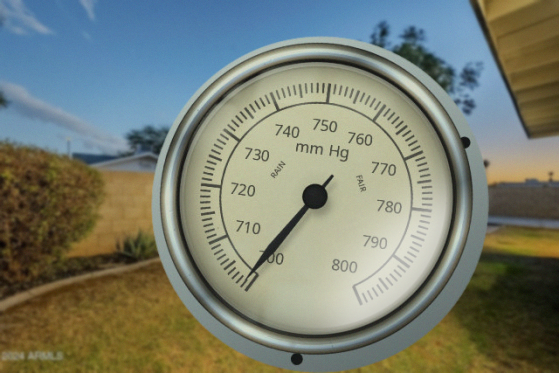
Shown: 701 mmHg
